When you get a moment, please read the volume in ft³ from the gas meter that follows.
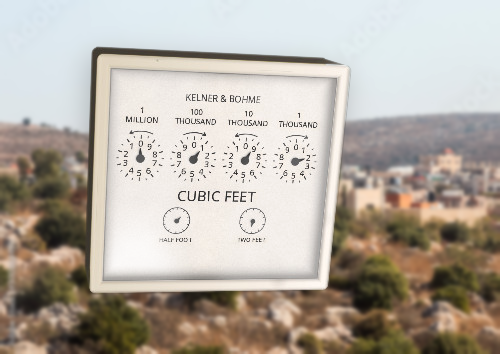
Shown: 9200 ft³
